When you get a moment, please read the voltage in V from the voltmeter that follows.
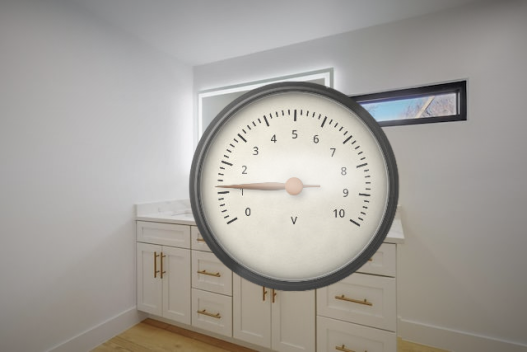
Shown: 1.2 V
